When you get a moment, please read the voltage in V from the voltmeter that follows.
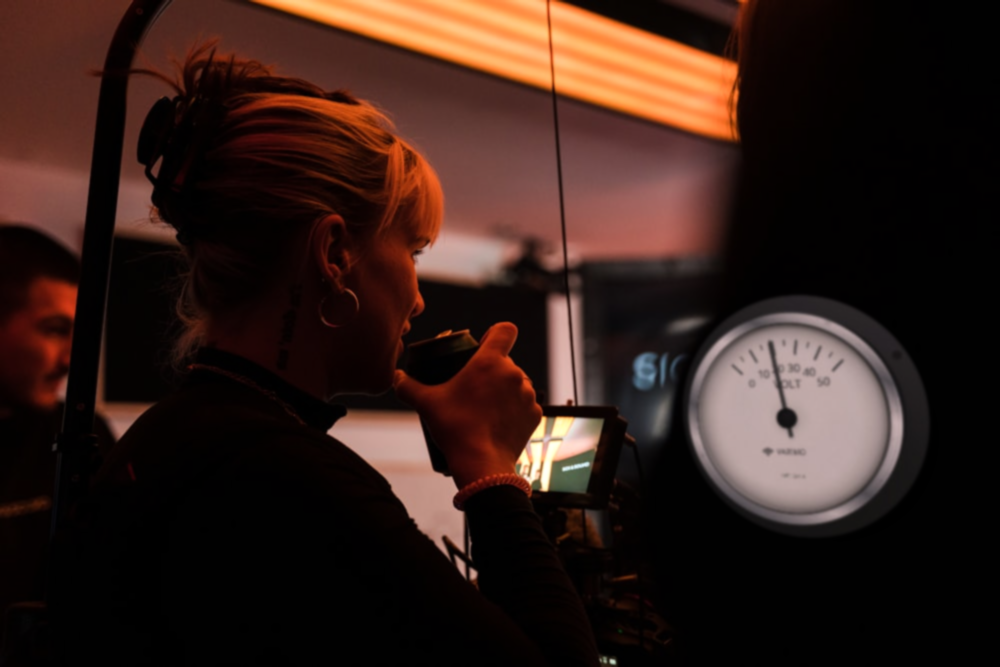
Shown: 20 V
